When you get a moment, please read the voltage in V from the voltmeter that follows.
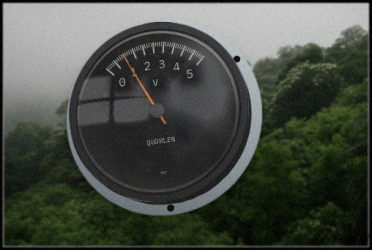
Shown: 1 V
